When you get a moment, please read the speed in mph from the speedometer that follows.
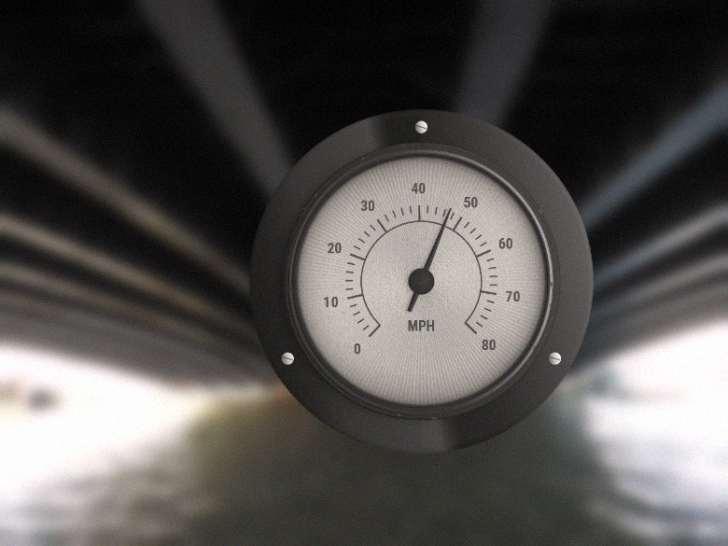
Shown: 47 mph
